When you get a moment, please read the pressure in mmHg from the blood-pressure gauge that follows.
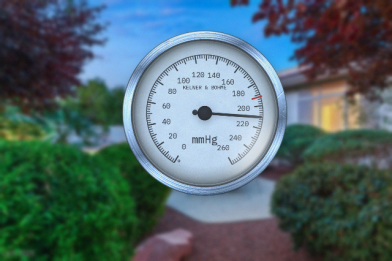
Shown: 210 mmHg
